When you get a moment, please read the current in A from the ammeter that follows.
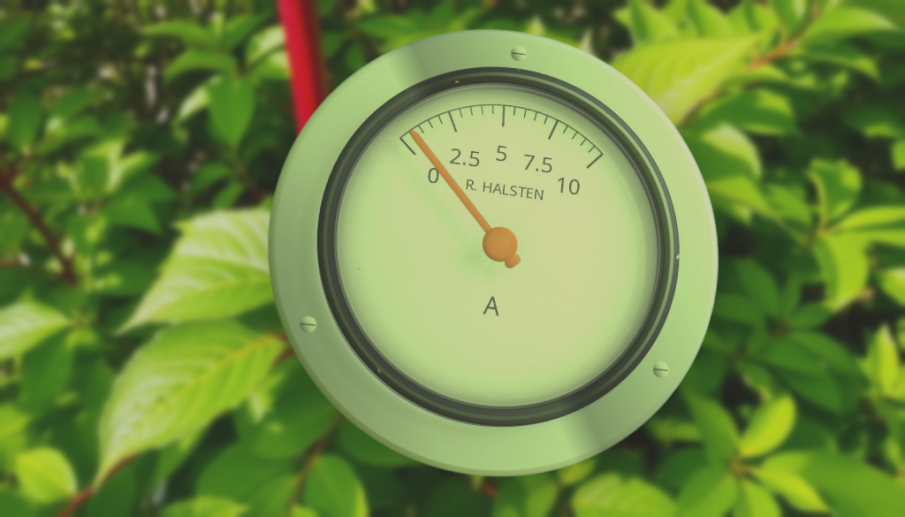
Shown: 0.5 A
